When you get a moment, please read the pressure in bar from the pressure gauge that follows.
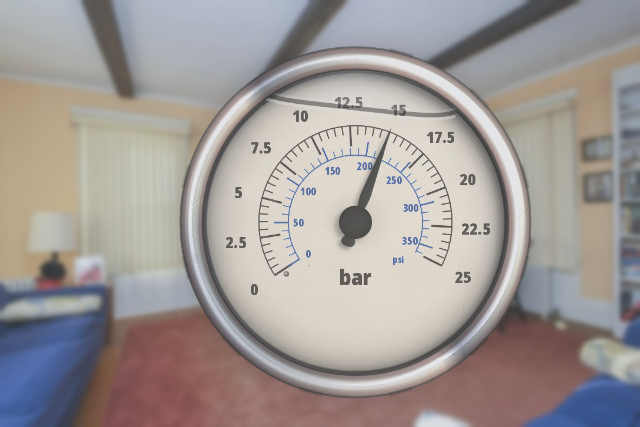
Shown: 15 bar
